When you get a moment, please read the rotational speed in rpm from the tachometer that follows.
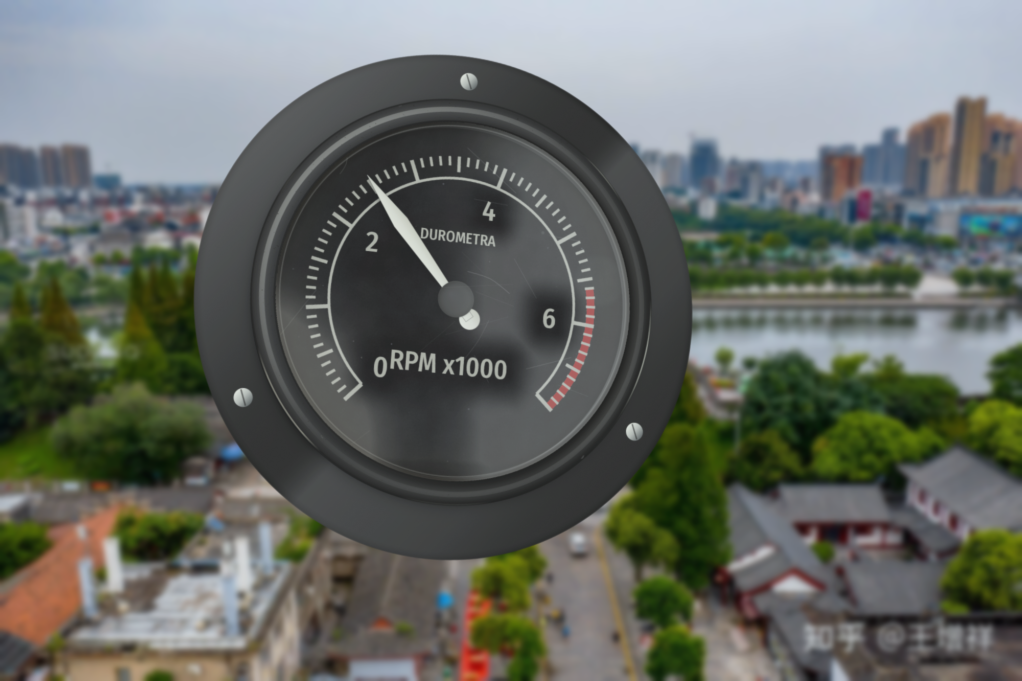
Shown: 2500 rpm
